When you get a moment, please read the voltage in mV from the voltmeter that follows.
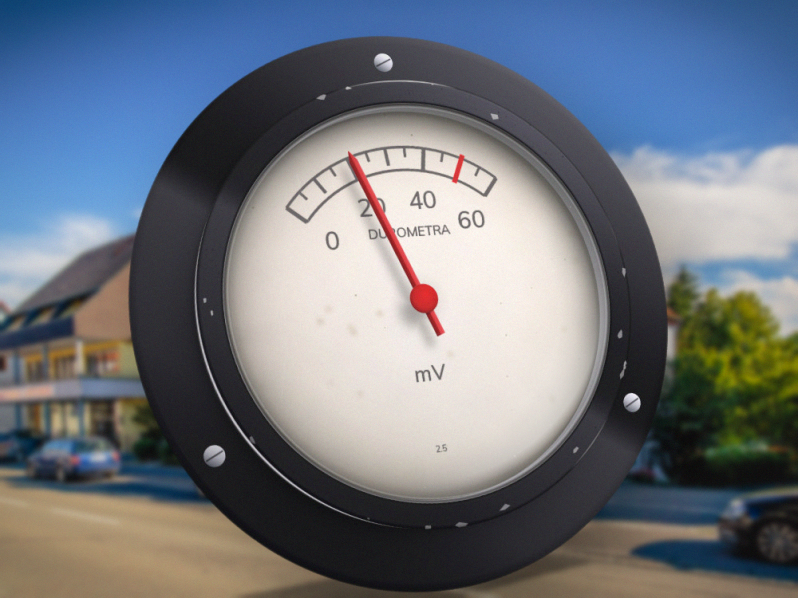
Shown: 20 mV
